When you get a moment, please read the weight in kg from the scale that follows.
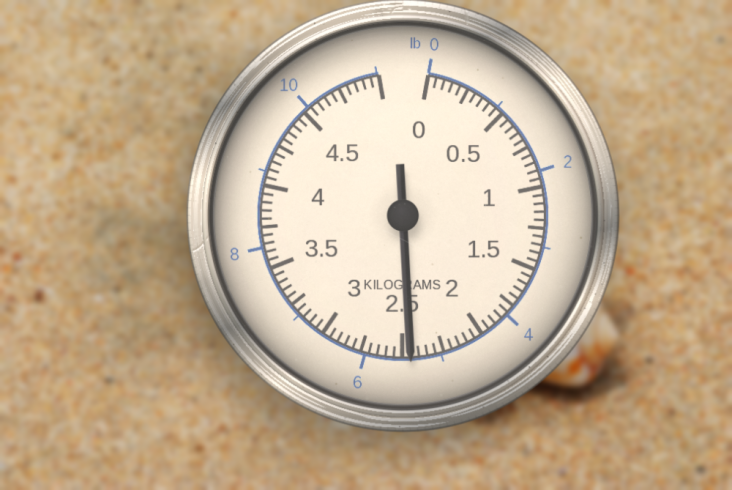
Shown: 2.45 kg
